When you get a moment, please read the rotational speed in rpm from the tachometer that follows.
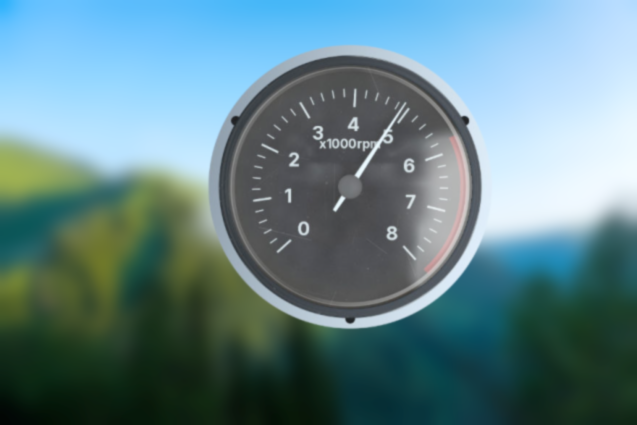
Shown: 4900 rpm
